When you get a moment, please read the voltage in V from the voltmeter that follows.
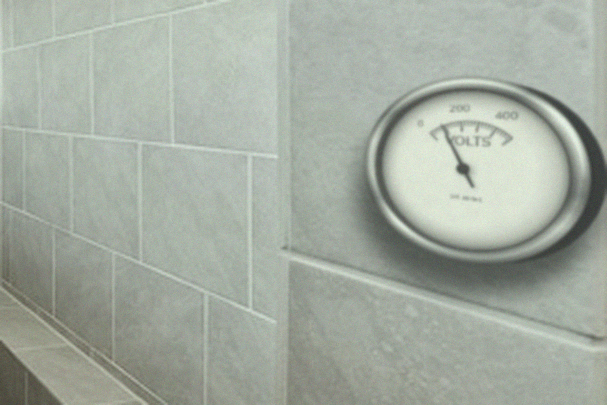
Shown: 100 V
